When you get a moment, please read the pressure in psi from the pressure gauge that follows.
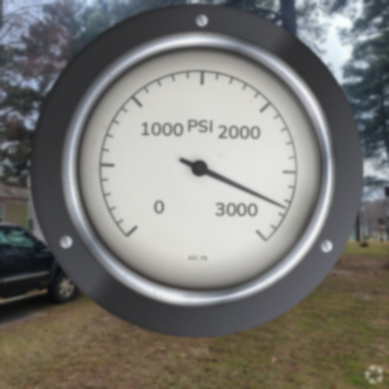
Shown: 2750 psi
